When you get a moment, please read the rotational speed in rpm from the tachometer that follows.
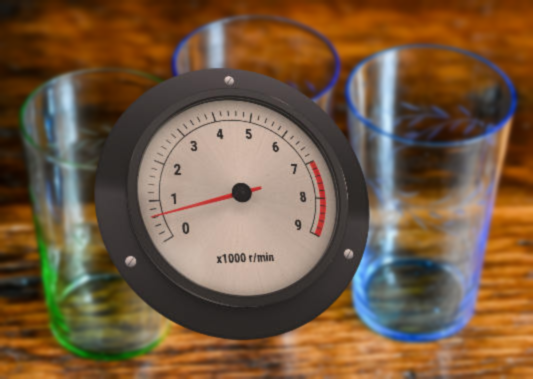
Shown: 600 rpm
